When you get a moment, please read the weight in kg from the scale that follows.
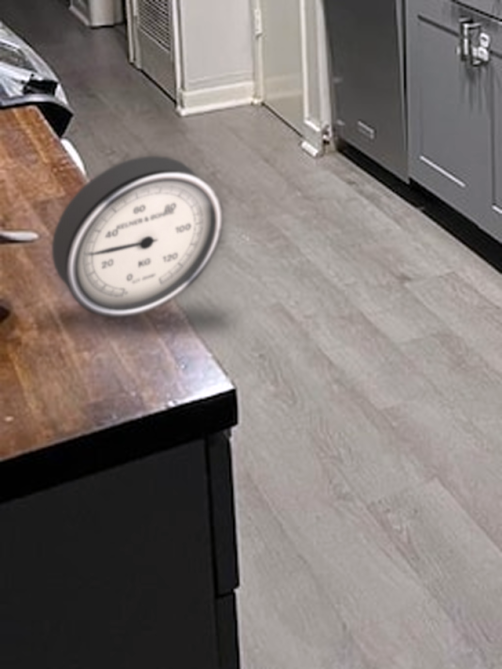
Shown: 30 kg
